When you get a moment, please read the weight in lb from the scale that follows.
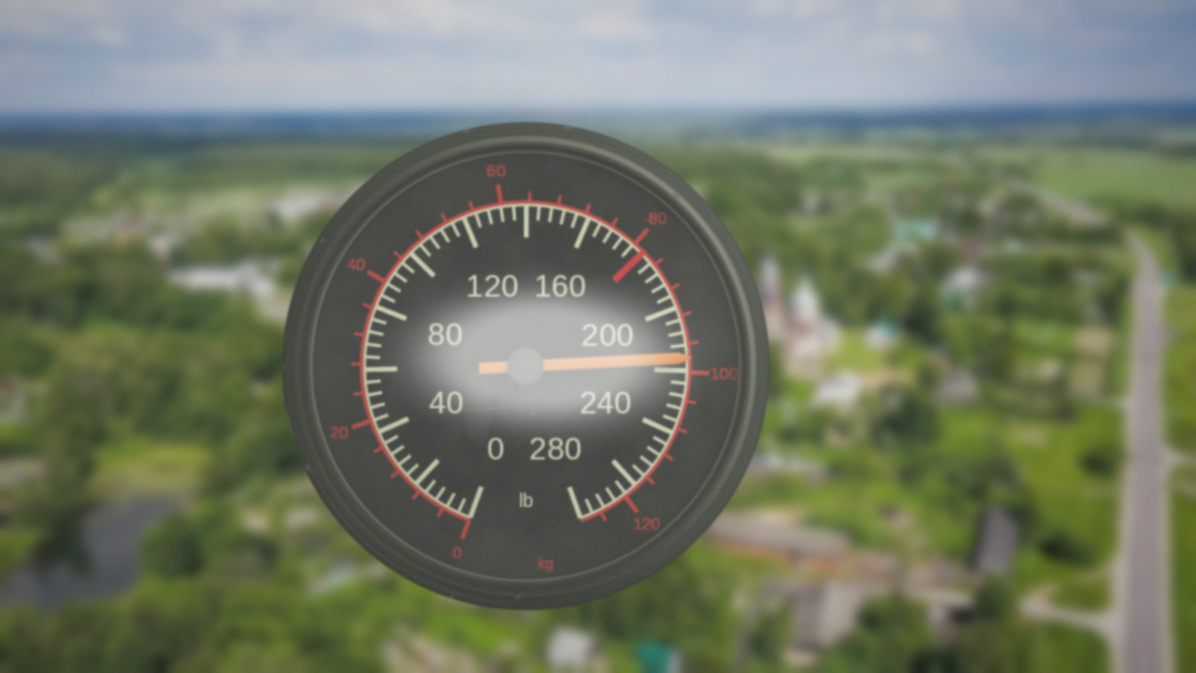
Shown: 216 lb
